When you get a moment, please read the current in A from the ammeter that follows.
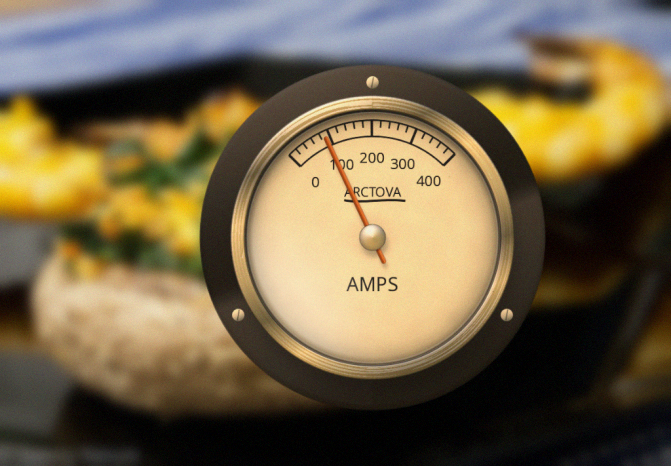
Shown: 90 A
